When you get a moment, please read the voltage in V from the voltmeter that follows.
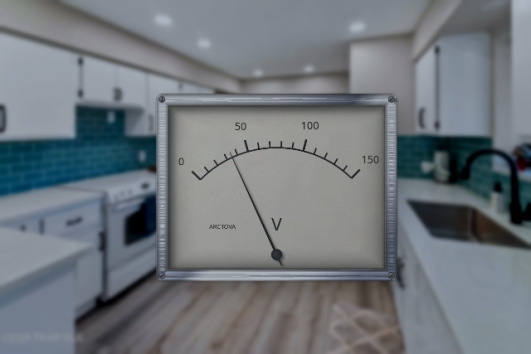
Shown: 35 V
